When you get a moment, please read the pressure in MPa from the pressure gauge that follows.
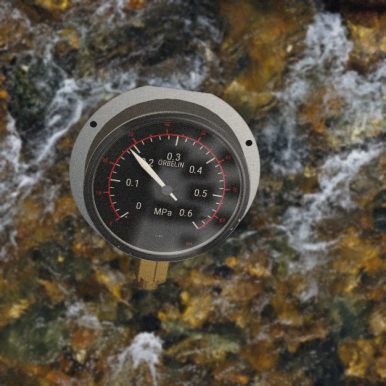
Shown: 0.19 MPa
